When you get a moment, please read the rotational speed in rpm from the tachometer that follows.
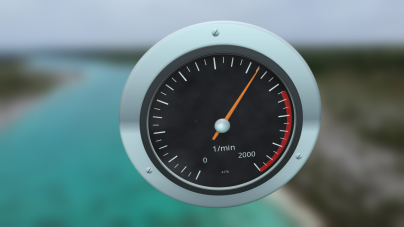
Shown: 1250 rpm
